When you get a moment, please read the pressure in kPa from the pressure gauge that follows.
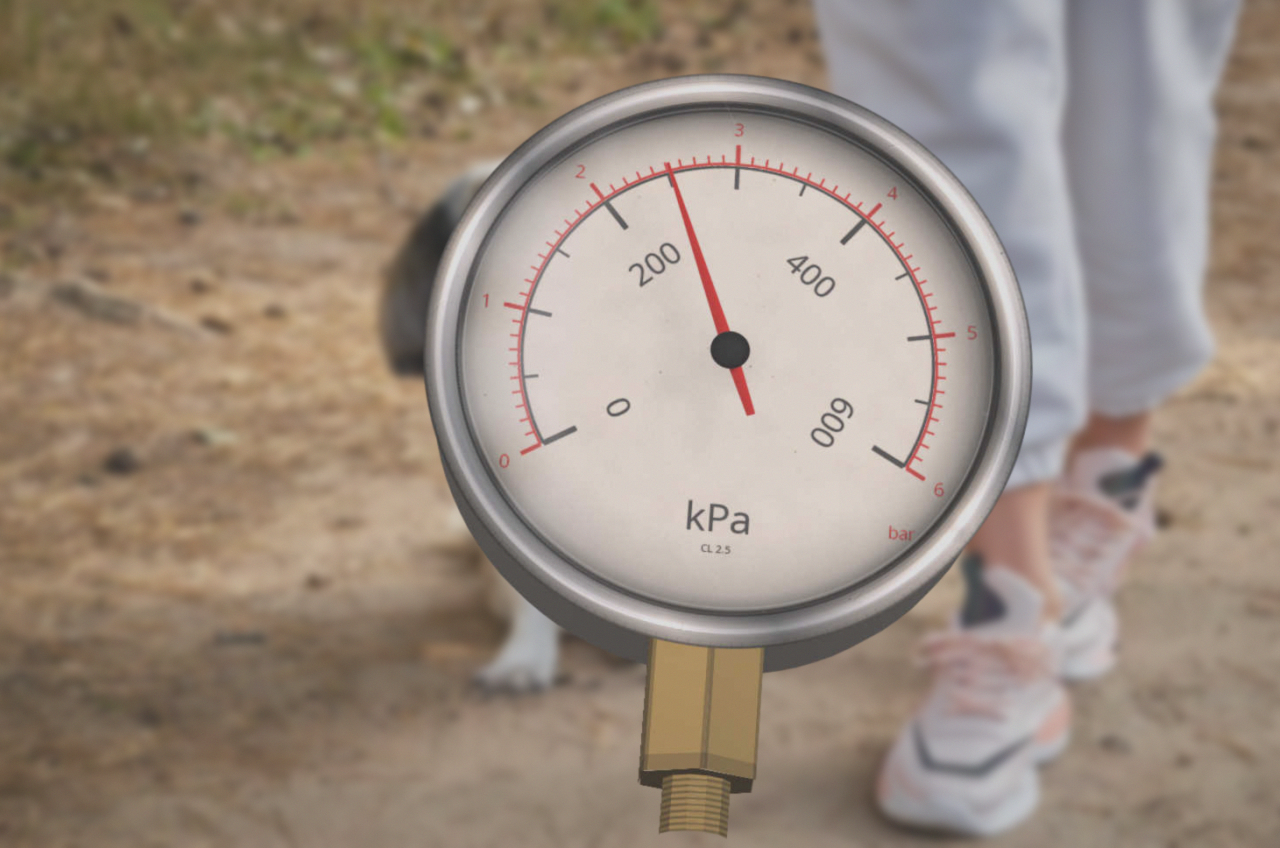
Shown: 250 kPa
